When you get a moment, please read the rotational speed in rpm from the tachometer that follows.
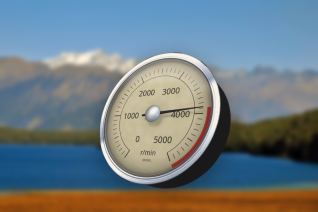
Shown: 3900 rpm
